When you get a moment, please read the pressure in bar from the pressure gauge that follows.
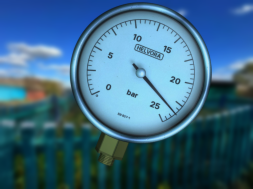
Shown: 23.5 bar
